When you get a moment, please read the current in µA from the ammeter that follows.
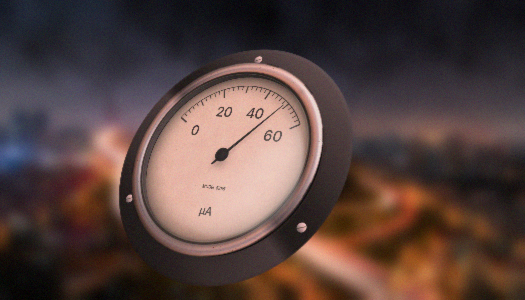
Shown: 50 µA
